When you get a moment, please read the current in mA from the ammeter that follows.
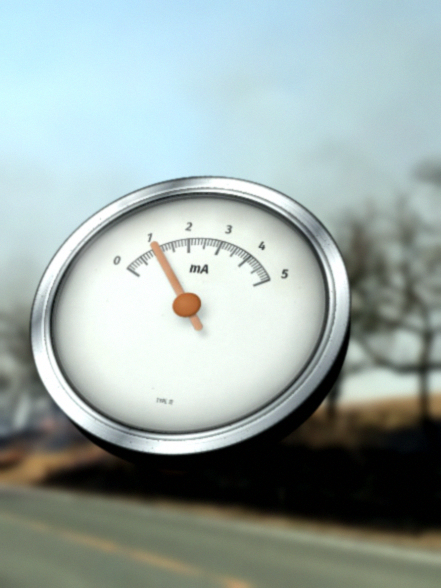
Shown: 1 mA
